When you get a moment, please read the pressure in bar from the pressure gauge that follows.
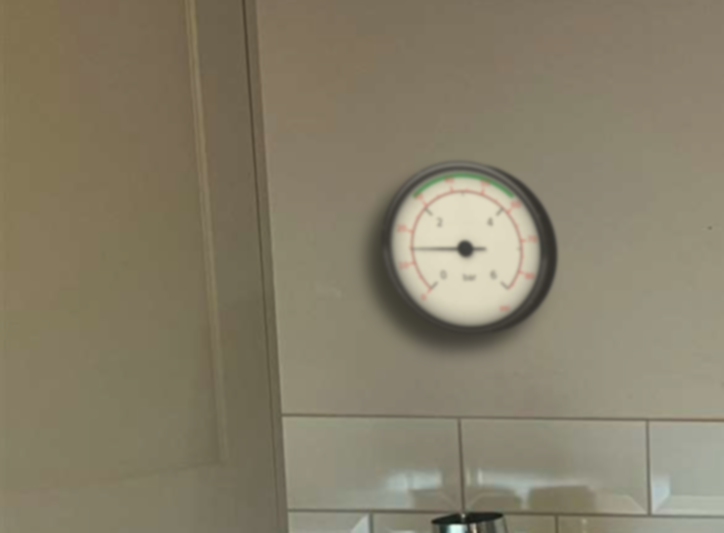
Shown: 1 bar
